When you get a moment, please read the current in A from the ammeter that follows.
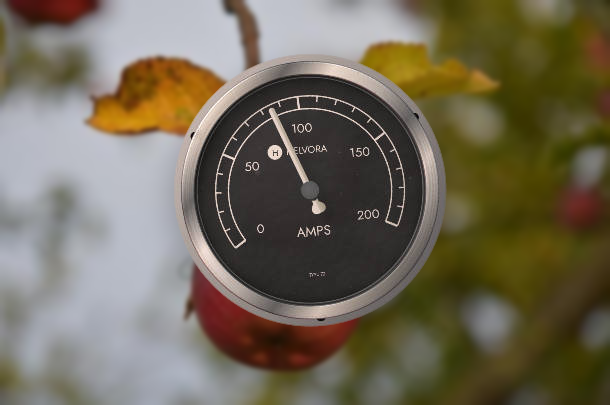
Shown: 85 A
